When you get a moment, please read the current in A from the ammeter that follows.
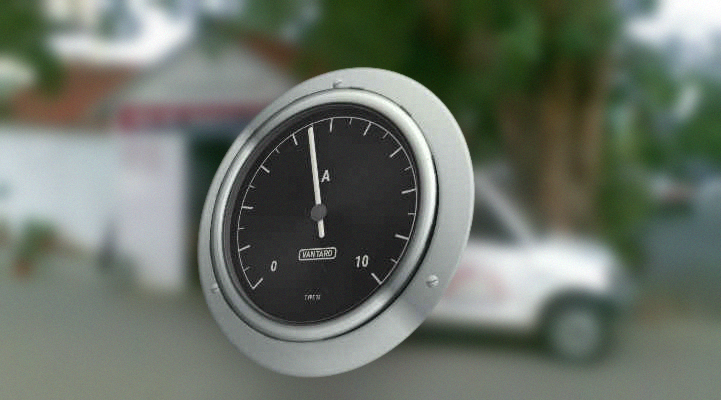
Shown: 4.5 A
